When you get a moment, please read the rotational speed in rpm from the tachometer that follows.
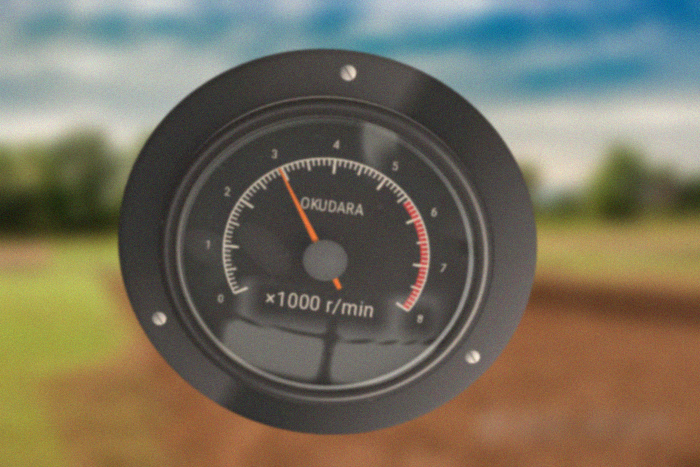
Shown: 3000 rpm
